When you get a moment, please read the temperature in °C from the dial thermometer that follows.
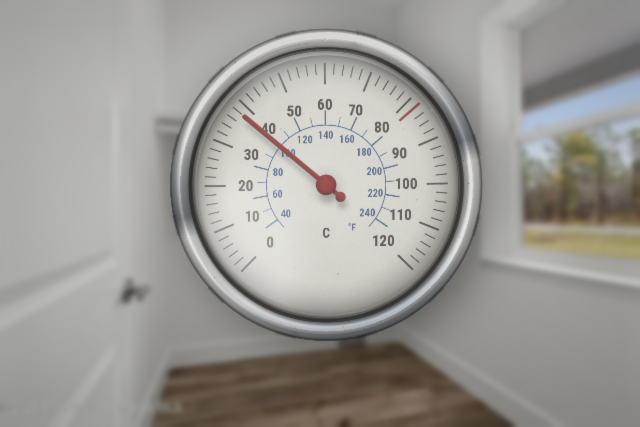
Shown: 38 °C
